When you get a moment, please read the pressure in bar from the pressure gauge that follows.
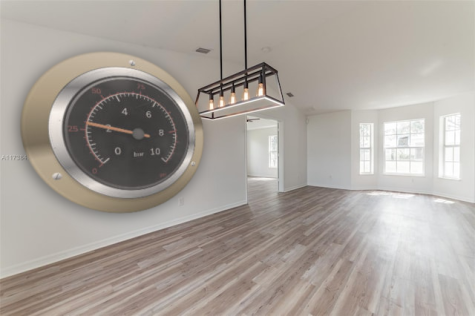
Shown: 2 bar
